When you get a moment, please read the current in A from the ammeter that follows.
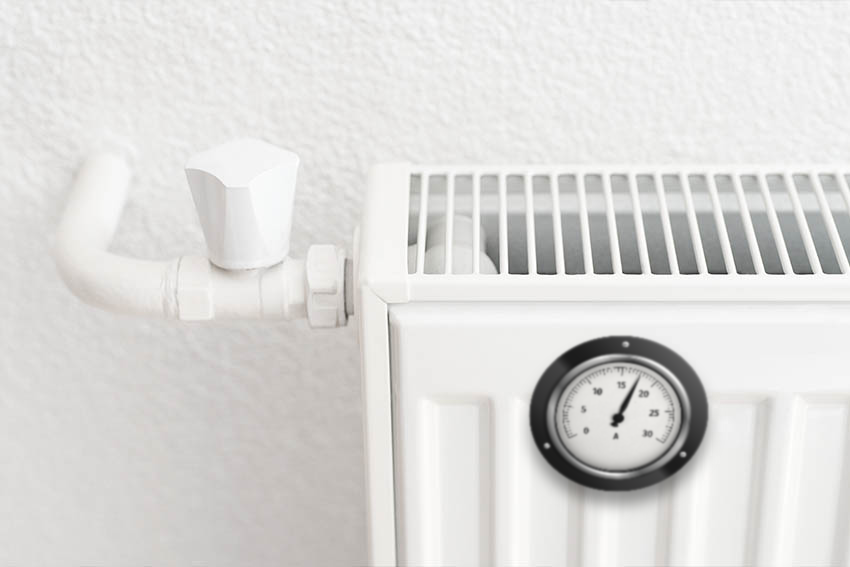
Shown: 17.5 A
